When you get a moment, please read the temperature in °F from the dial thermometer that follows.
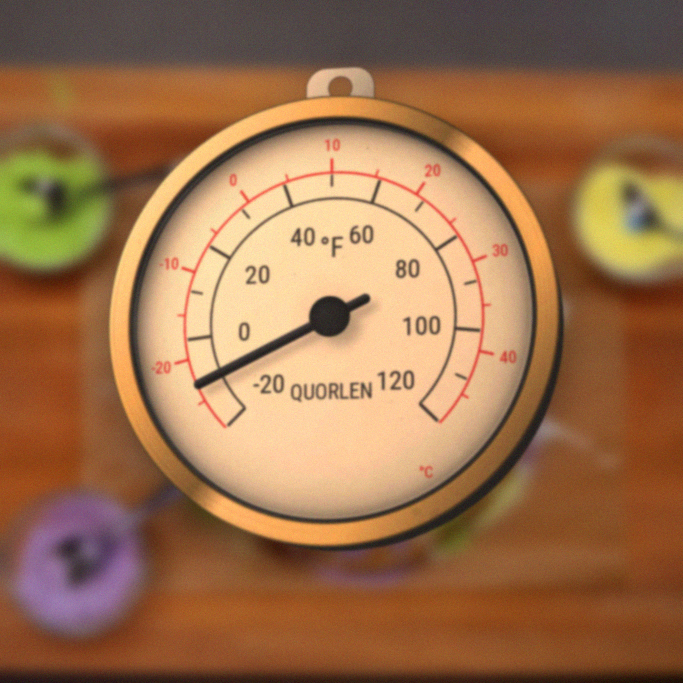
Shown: -10 °F
